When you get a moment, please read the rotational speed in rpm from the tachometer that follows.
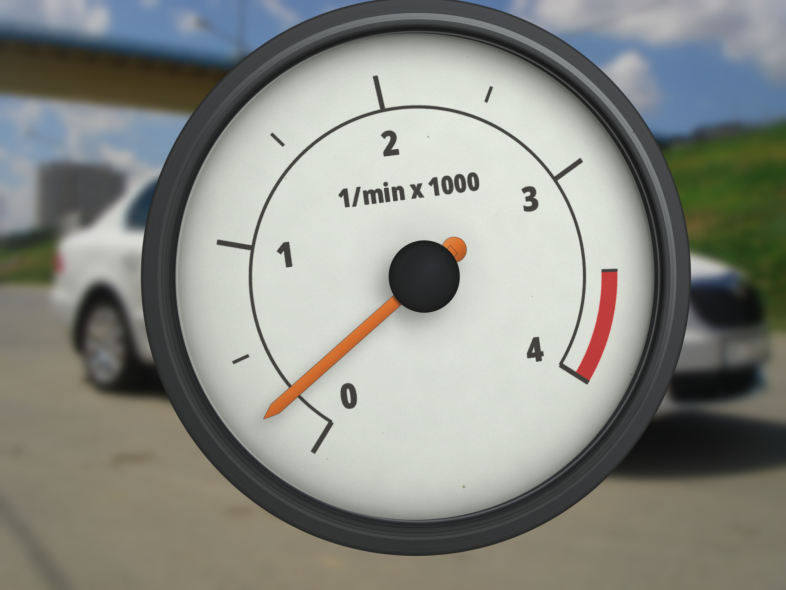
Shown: 250 rpm
